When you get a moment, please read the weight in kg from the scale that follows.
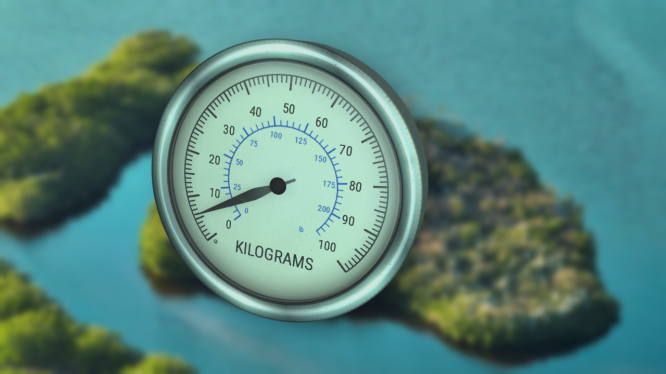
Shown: 6 kg
